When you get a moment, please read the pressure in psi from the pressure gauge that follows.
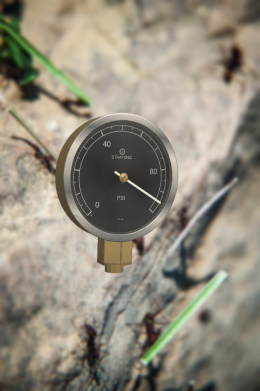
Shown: 95 psi
